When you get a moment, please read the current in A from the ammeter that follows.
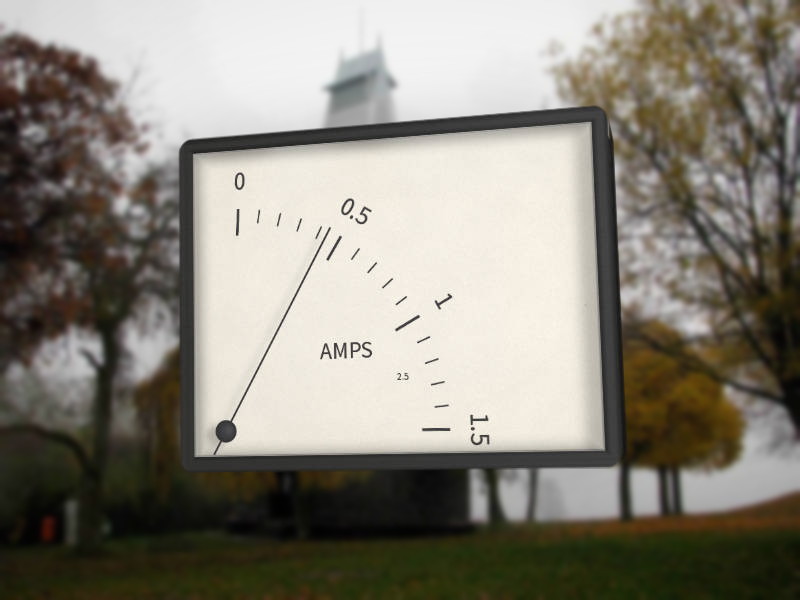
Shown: 0.45 A
